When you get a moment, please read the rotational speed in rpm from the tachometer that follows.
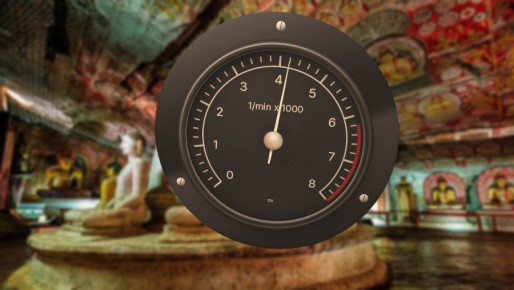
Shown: 4200 rpm
